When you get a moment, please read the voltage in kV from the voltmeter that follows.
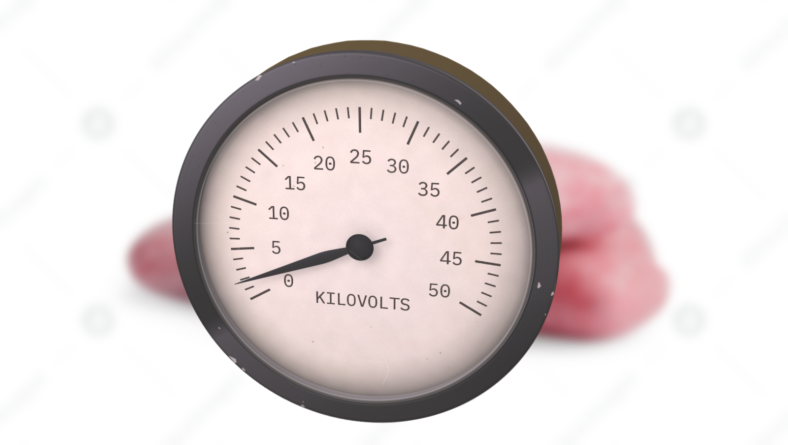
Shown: 2 kV
